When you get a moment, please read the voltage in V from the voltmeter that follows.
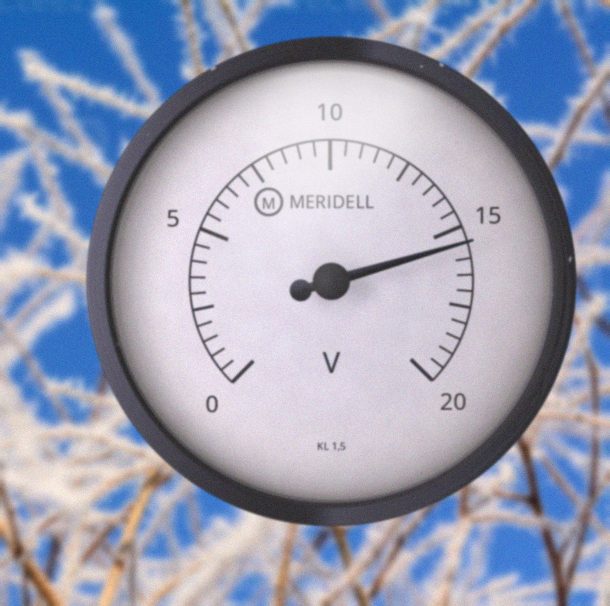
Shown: 15.5 V
